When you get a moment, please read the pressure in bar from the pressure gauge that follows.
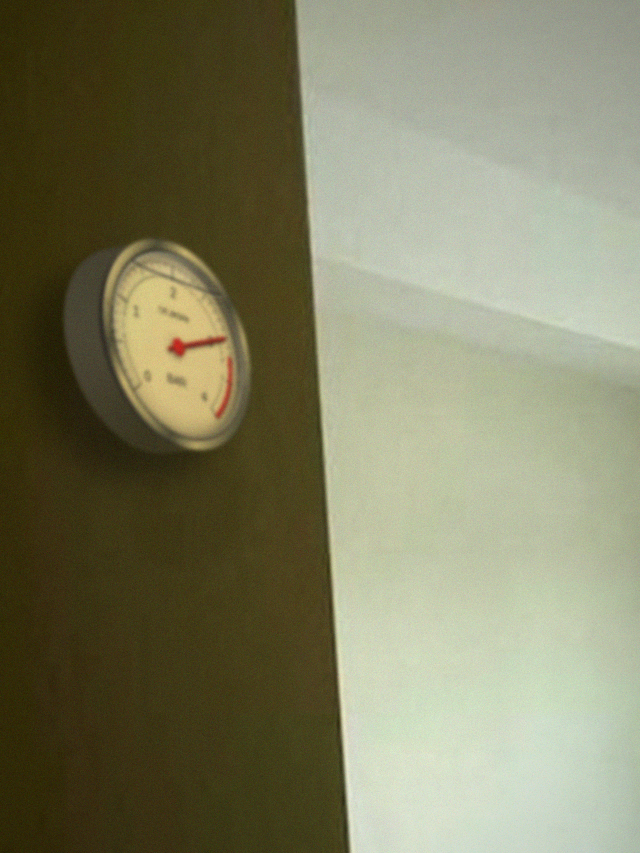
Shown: 3 bar
